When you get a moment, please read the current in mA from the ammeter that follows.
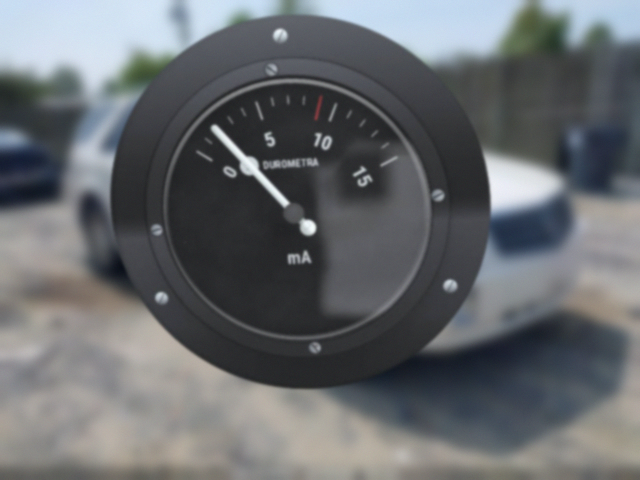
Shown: 2 mA
